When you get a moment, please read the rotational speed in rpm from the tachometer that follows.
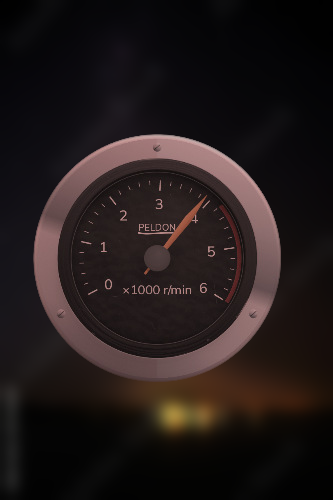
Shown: 3900 rpm
